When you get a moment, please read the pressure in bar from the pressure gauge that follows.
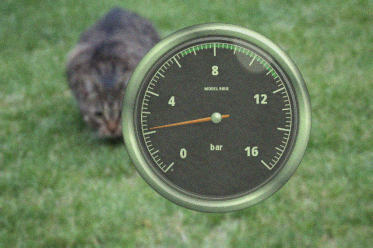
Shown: 2.2 bar
